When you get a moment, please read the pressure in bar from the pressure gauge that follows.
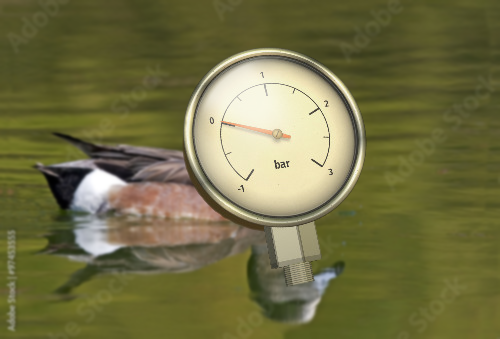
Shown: 0 bar
